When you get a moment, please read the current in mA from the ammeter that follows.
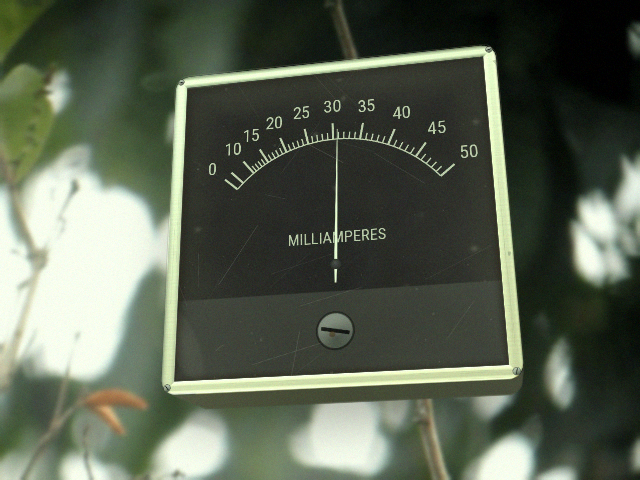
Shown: 31 mA
